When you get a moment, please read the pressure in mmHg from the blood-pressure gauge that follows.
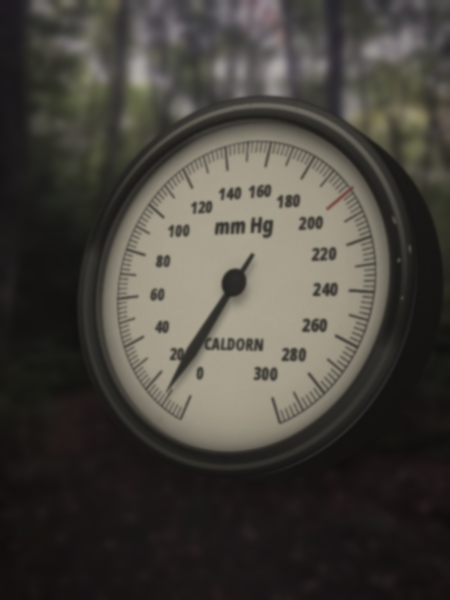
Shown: 10 mmHg
